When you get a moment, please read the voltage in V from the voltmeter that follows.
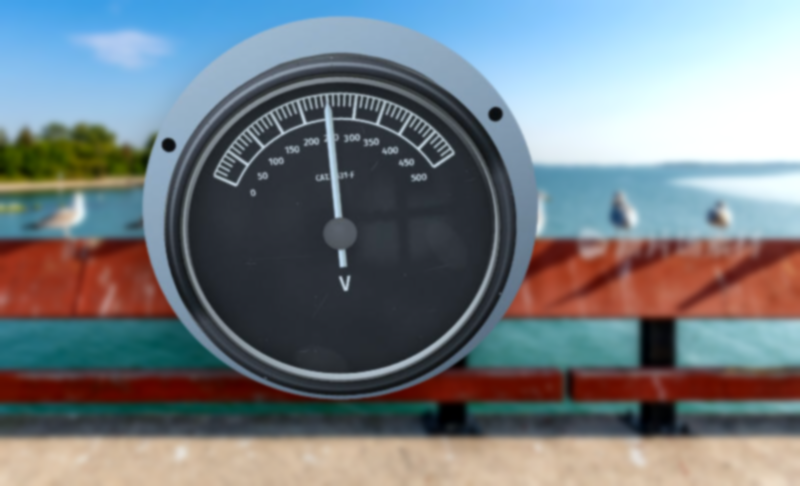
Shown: 250 V
